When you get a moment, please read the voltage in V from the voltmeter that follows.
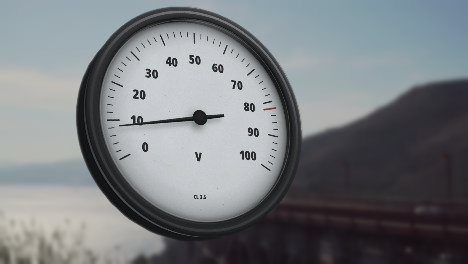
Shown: 8 V
